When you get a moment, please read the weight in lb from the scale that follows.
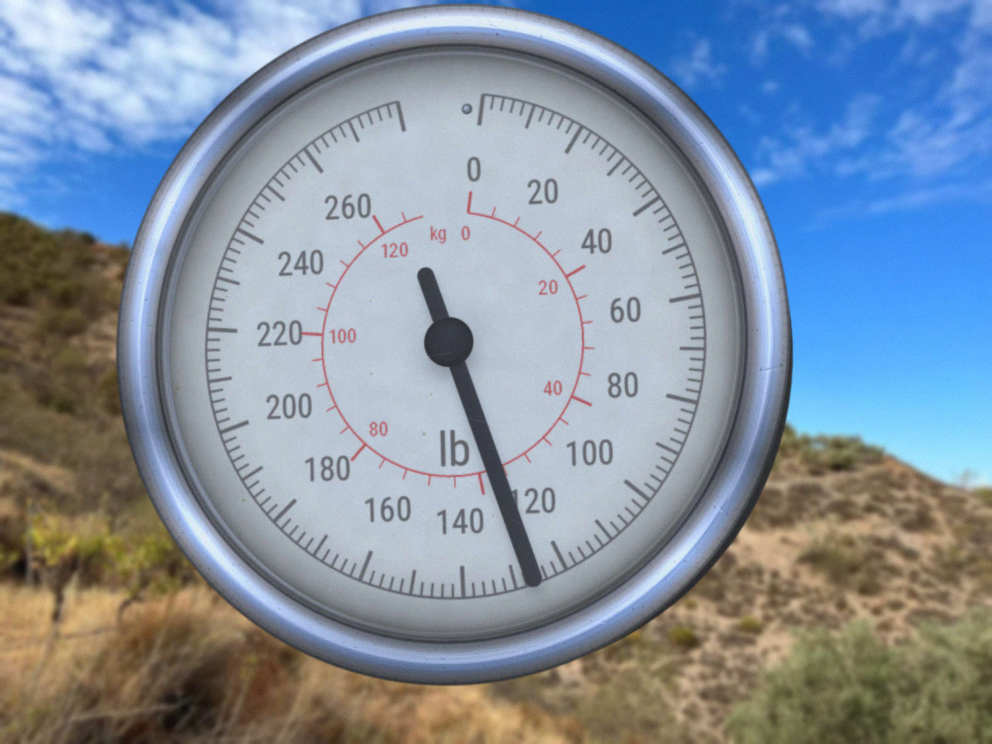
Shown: 126 lb
